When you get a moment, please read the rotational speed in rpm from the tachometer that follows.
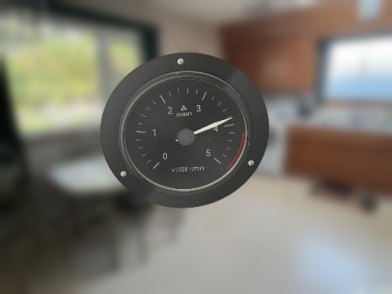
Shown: 3800 rpm
